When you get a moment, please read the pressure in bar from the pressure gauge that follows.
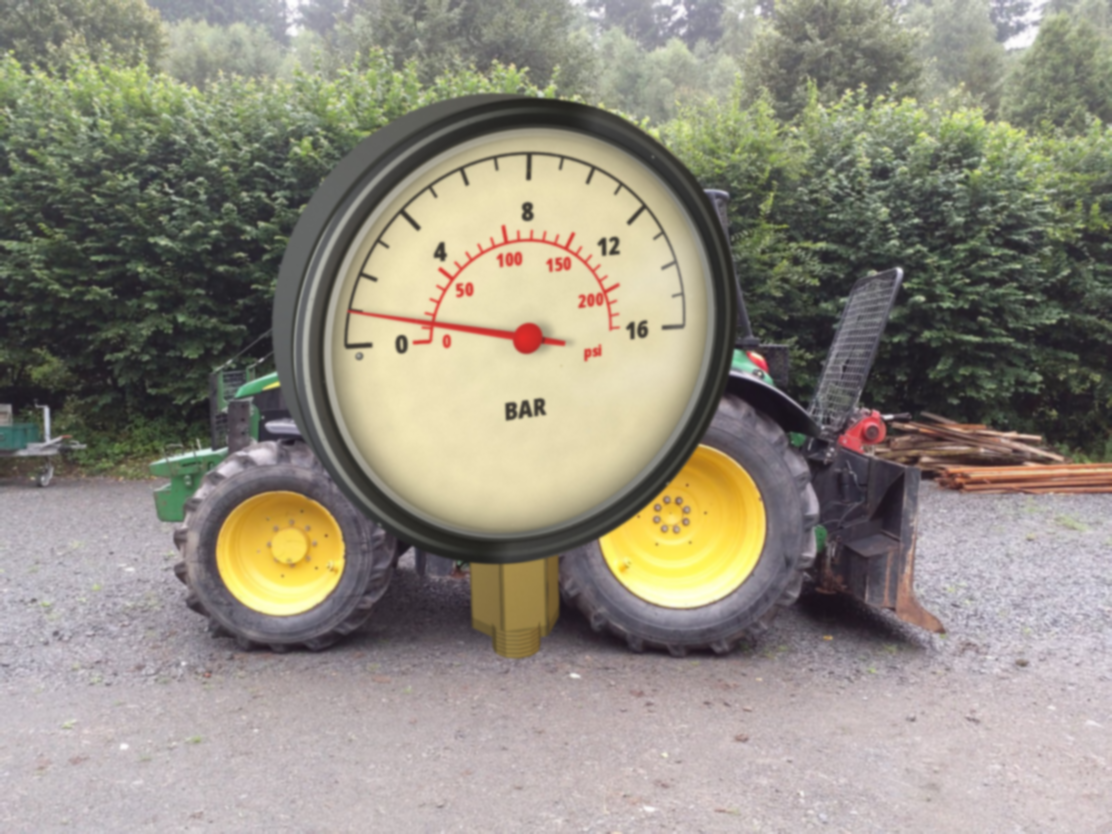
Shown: 1 bar
